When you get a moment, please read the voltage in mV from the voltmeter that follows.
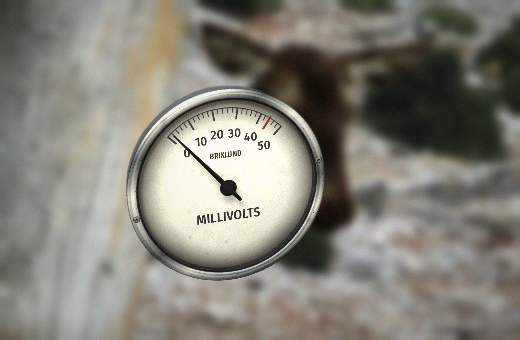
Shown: 2 mV
